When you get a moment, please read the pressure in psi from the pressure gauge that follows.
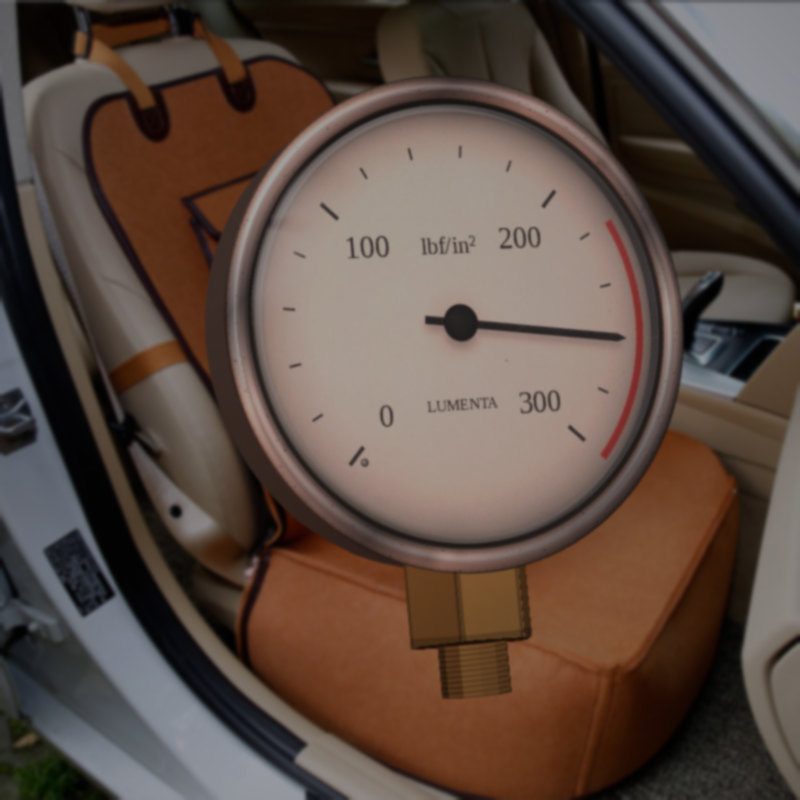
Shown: 260 psi
